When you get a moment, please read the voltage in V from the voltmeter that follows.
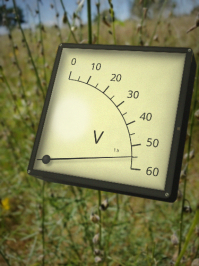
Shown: 55 V
